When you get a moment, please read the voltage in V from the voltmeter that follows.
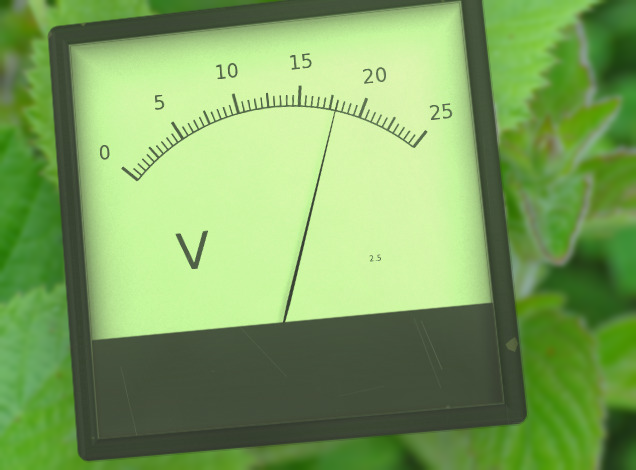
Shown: 18 V
